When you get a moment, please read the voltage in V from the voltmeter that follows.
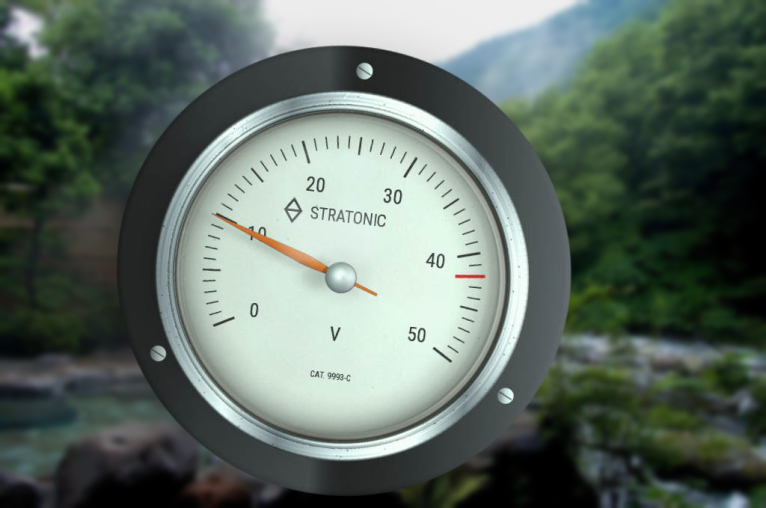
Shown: 10 V
